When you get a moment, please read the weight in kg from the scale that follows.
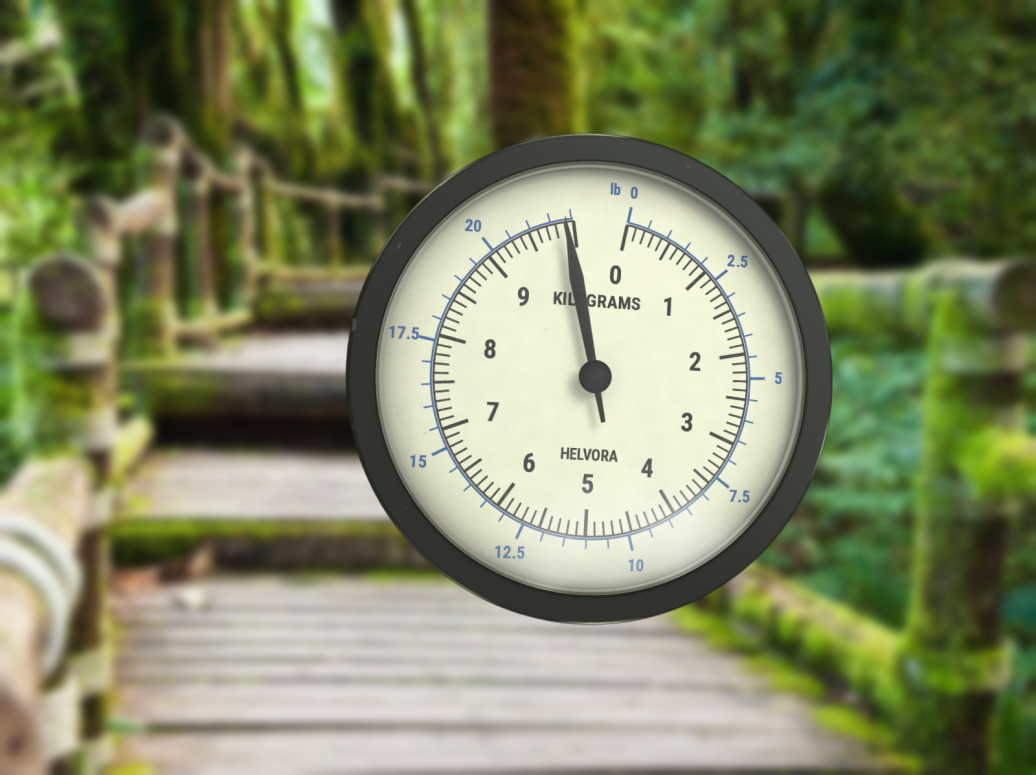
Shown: 9.9 kg
